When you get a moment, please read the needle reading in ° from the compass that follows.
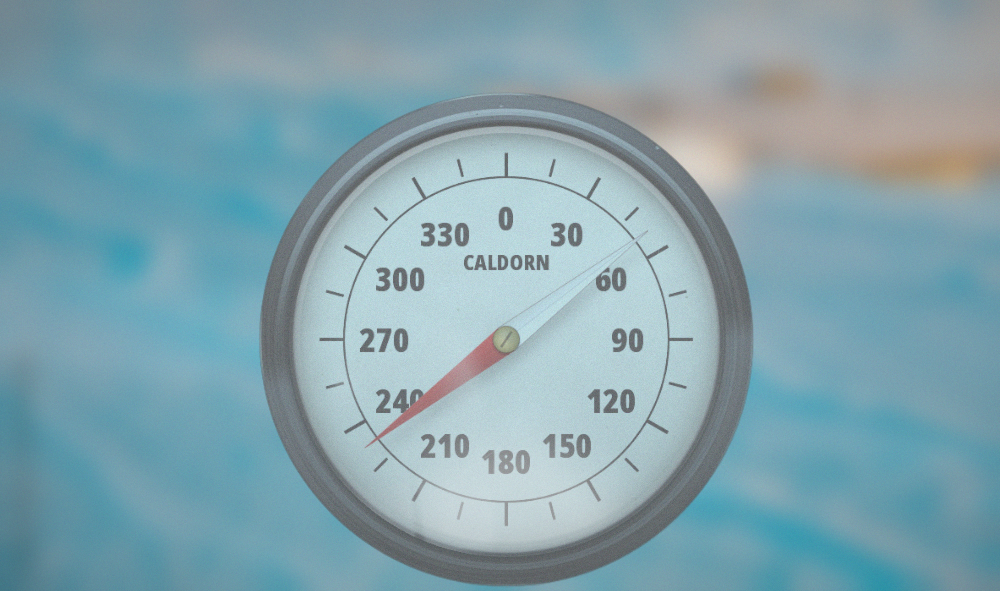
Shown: 232.5 °
